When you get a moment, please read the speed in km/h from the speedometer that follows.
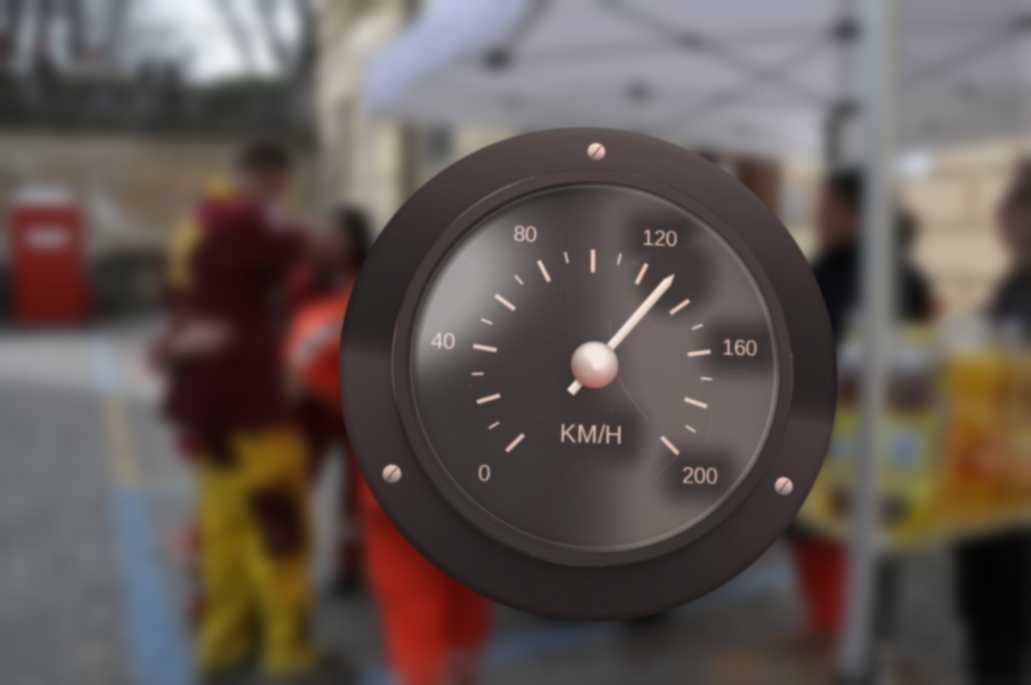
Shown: 130 km/h
